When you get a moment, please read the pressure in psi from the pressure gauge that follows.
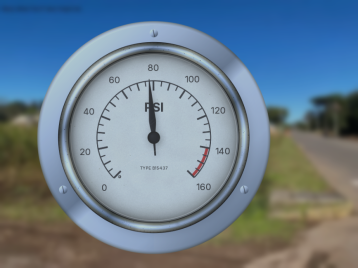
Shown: 77.5 psi
